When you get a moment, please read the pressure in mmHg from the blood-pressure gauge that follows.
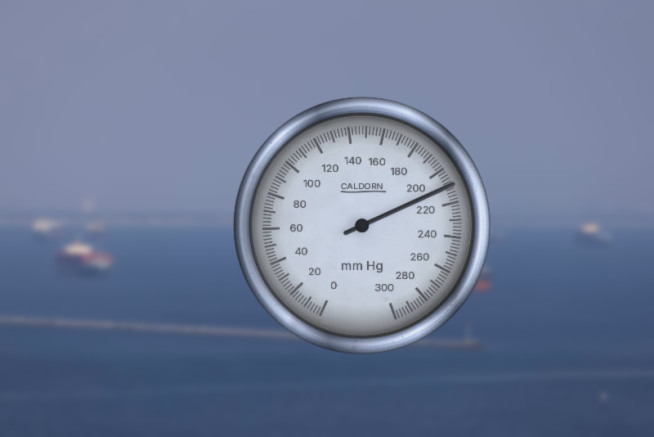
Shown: 210 mmHg
